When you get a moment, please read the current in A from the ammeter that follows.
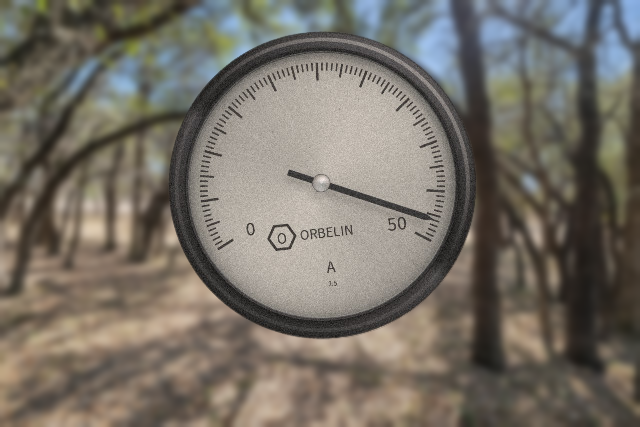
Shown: 48 A
